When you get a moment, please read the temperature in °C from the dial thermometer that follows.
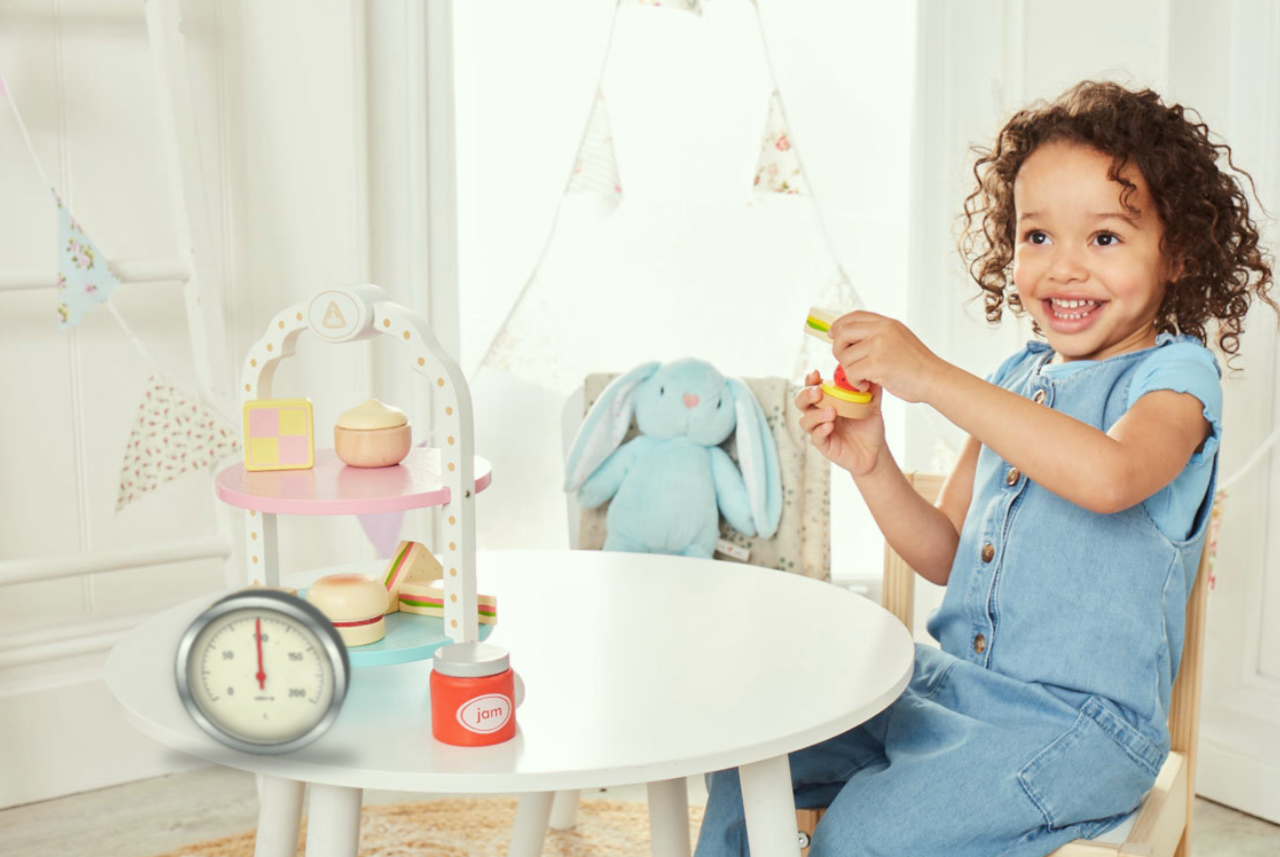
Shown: 100 °C
